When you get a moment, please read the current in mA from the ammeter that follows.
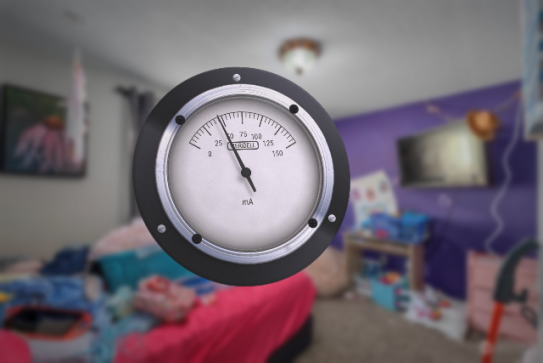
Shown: 45 mA
